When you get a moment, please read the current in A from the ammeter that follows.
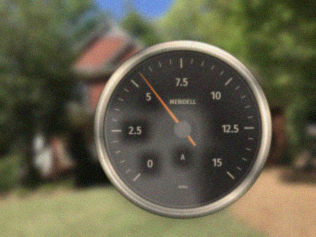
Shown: 5.5 A
